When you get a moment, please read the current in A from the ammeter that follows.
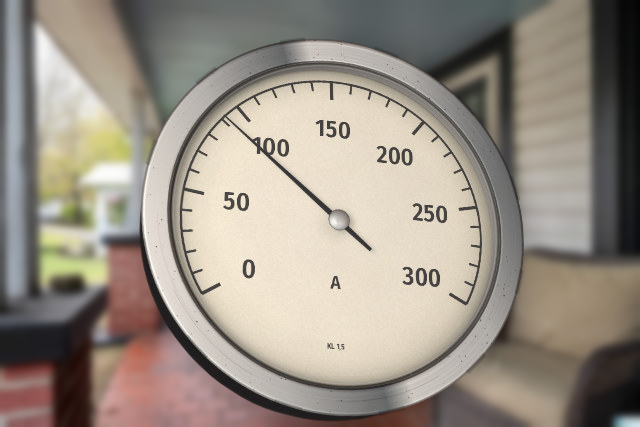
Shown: 90 A
